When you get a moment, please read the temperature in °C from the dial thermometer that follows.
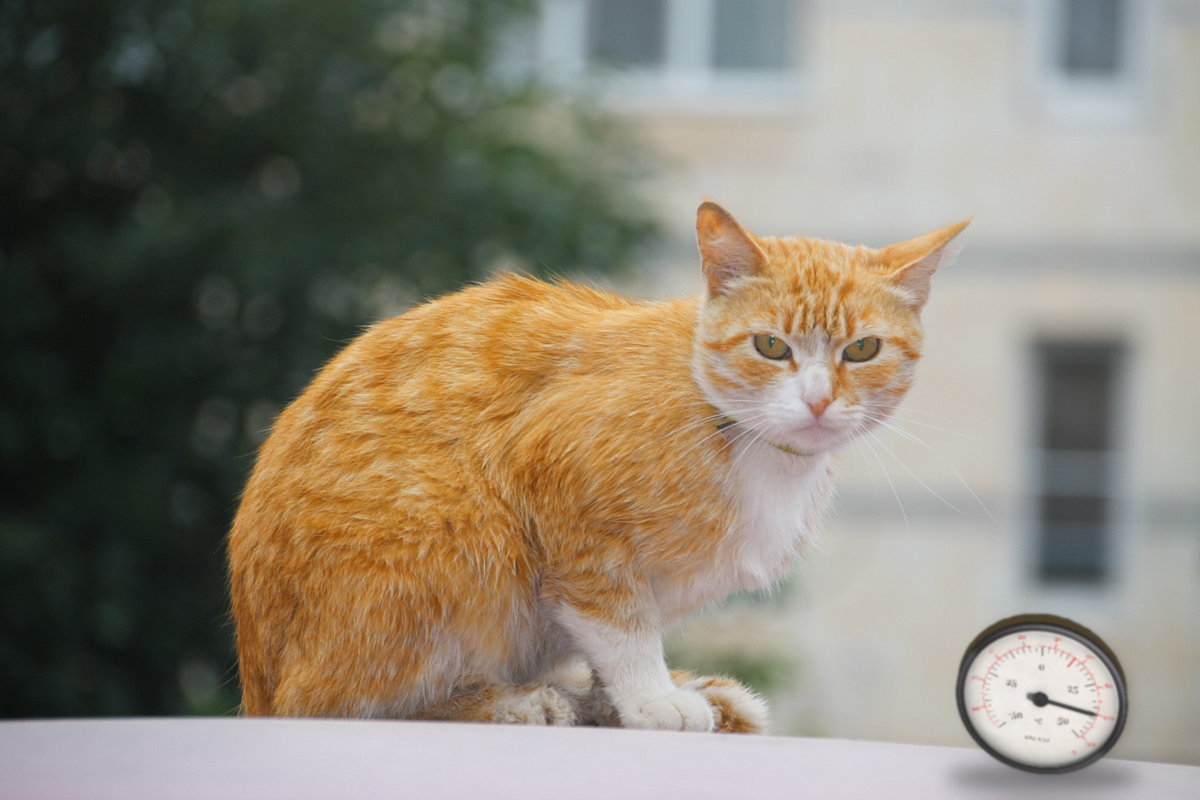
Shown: 37.5 °C
